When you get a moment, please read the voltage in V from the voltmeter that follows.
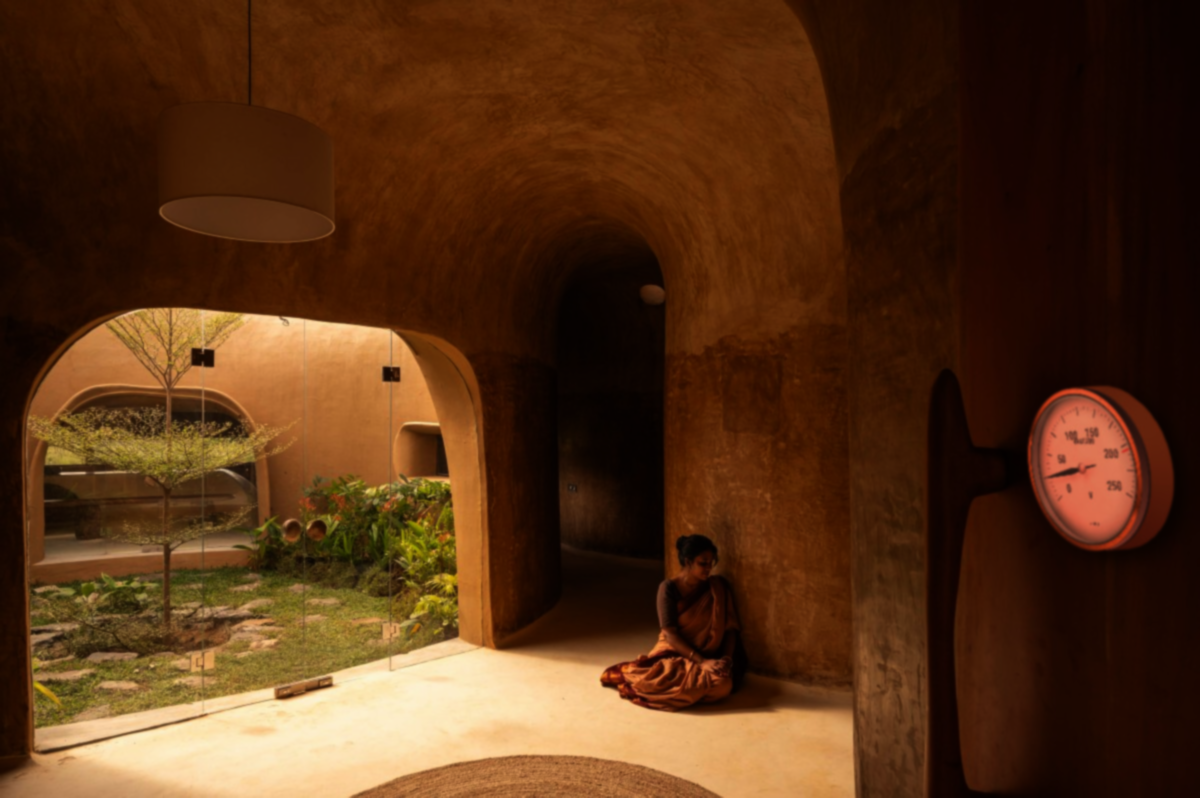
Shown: 25 V
